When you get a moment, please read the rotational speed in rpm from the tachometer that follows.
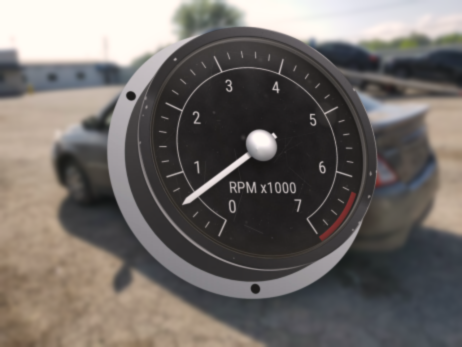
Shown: 600 rpm
